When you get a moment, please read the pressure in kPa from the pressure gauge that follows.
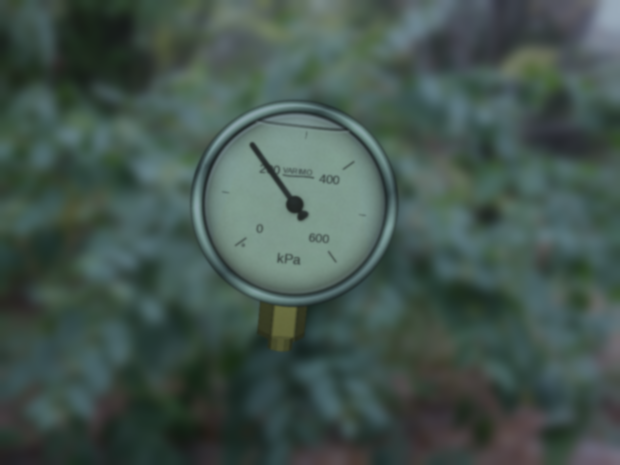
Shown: 200 kPa
